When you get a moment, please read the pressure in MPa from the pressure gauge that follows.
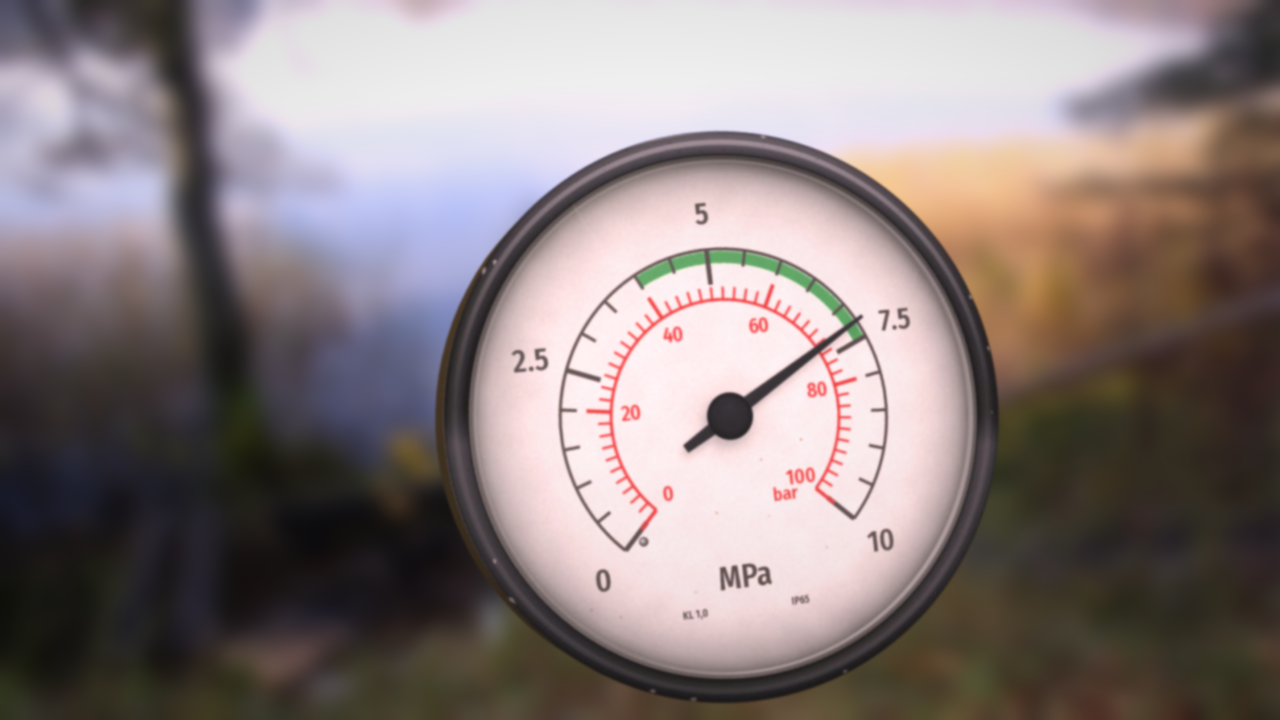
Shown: 7.25 MPa
